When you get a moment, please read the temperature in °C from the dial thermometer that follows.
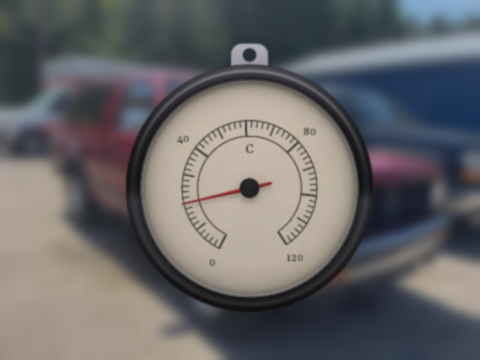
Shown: 20 °C
